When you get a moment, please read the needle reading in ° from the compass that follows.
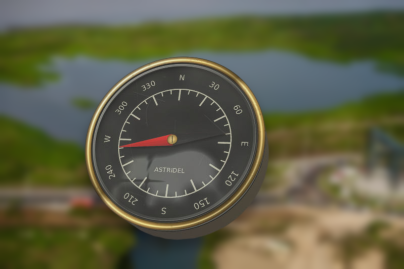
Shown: 260 °
